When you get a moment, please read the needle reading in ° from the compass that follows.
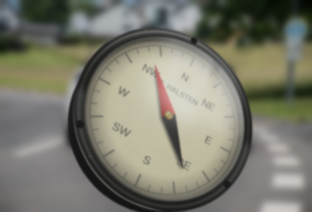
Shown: 320 °
